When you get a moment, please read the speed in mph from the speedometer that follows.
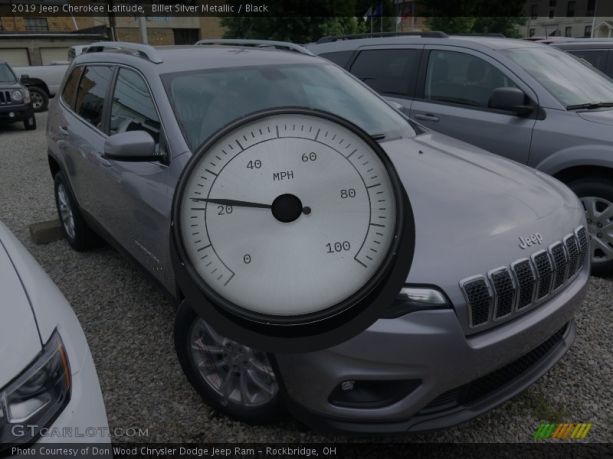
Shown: 22 mph
